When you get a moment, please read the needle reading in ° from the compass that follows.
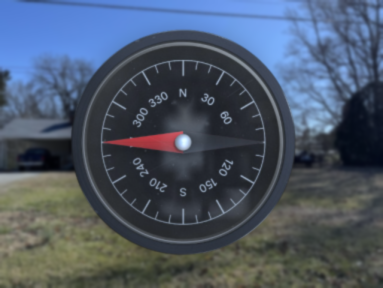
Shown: 270 °
